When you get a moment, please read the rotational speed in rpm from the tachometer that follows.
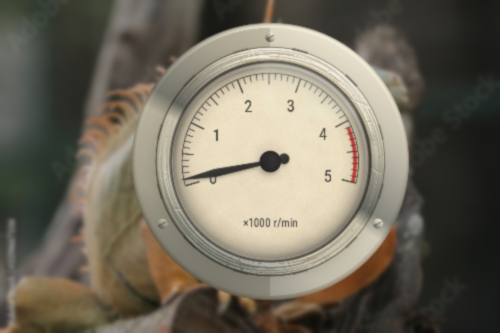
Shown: 100 rpm
